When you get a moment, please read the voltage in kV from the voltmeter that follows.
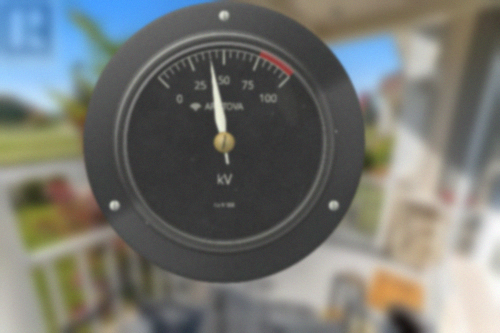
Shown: 40 kV
